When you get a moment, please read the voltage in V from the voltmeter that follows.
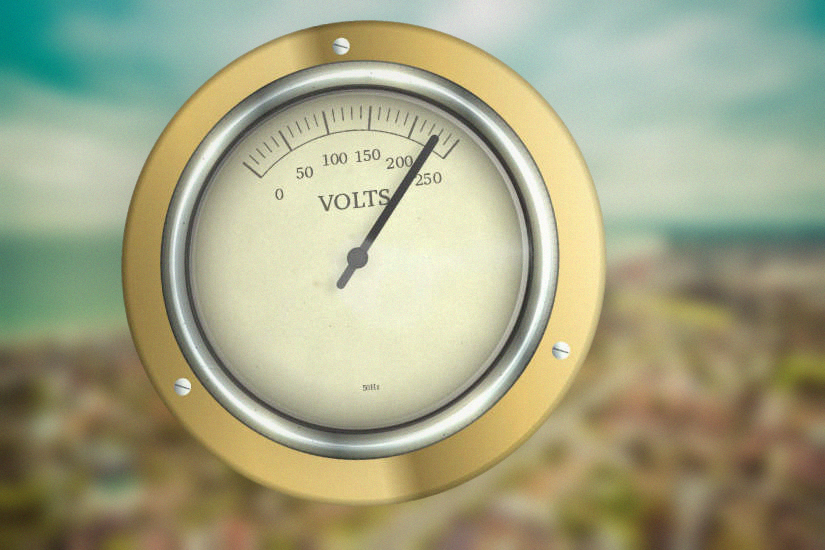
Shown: 230 V
